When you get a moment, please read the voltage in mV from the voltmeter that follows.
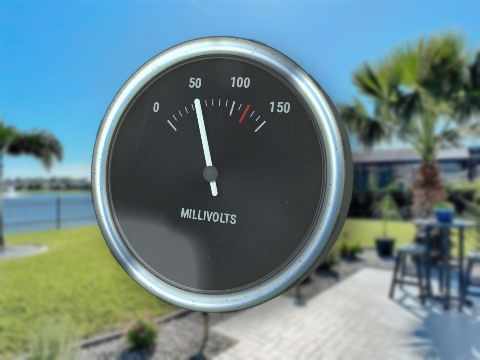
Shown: 50 mV
